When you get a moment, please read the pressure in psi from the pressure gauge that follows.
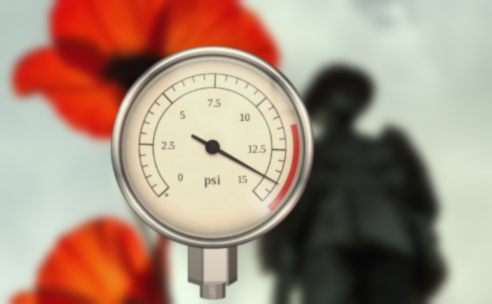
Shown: 14 psi
